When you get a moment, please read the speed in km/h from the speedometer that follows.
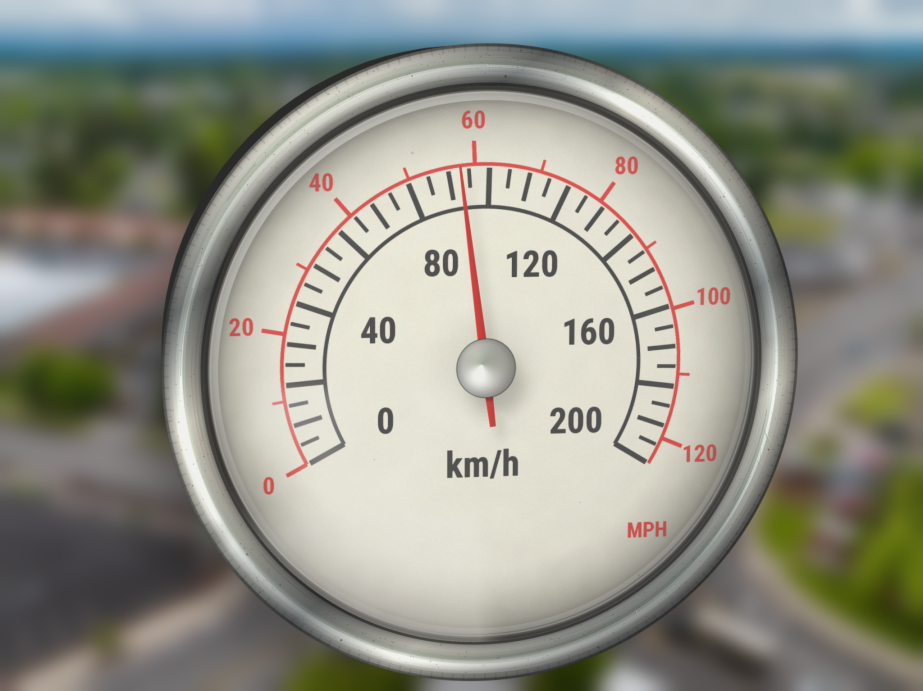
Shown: 92.5 km/h
